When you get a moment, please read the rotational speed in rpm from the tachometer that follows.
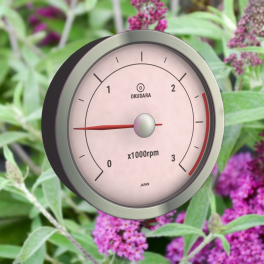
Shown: 500 rpm
